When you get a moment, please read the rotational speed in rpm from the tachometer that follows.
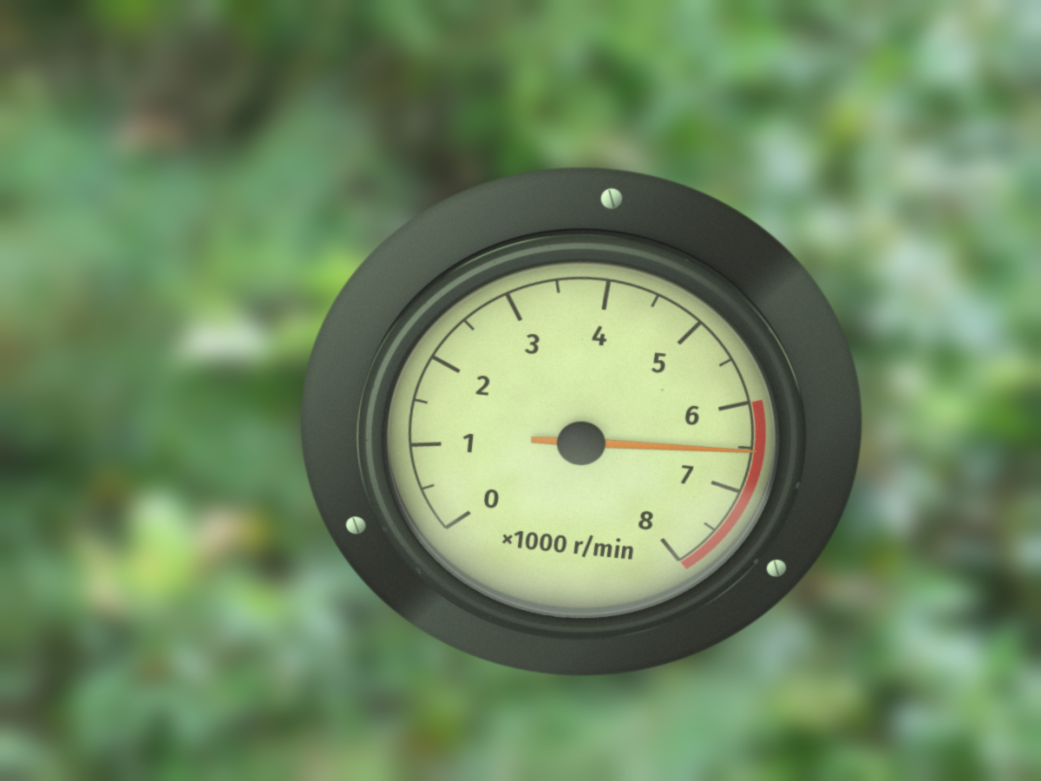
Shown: 6500 rpm
